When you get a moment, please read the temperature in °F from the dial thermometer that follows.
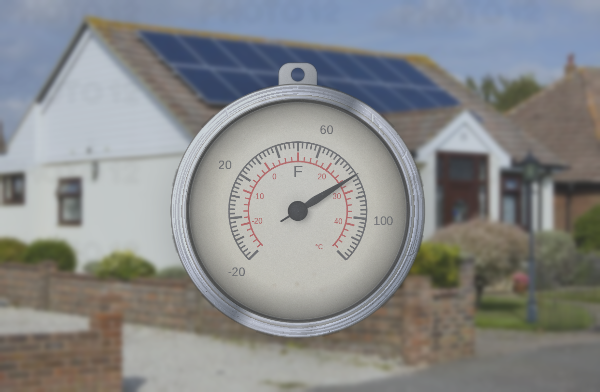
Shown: 80 °F
